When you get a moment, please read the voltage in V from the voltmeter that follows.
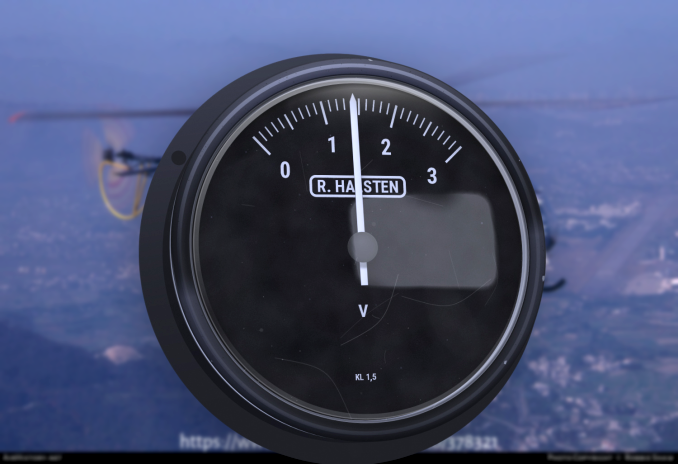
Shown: 1.4 V
